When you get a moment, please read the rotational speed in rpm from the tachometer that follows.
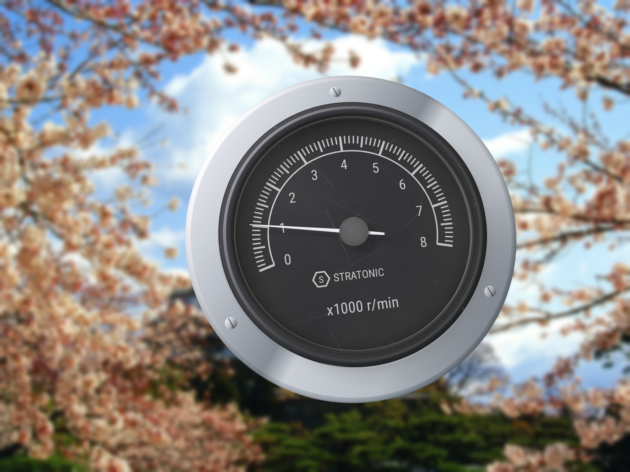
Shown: 1000 rpm
